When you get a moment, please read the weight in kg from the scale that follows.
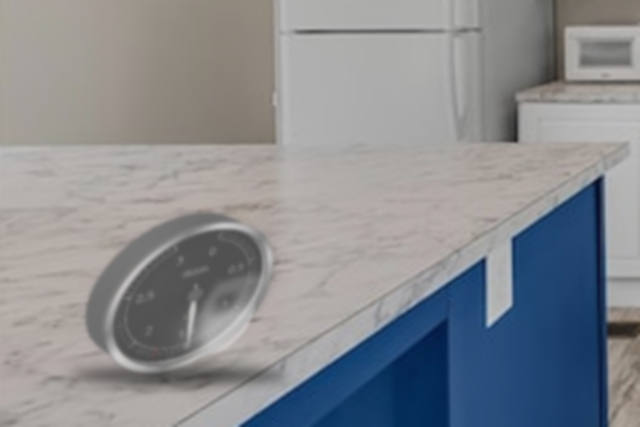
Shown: 1.5 kg
